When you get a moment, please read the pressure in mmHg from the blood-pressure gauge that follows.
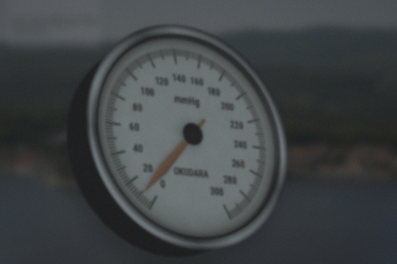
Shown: 10 mmHg
